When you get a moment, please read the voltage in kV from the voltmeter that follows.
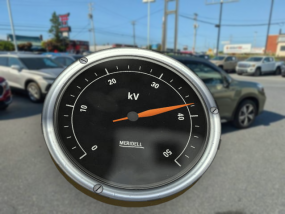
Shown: 38 kV
